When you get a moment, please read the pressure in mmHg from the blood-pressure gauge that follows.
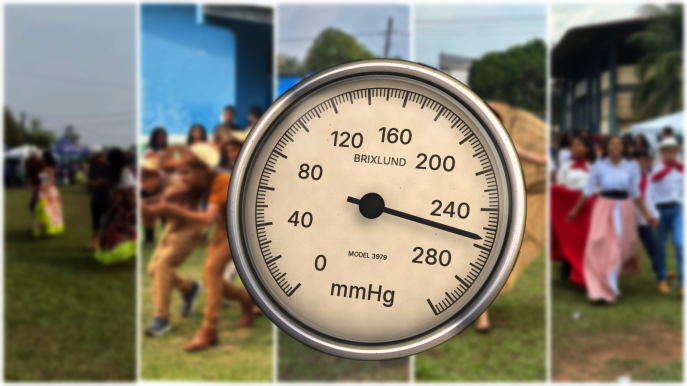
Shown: 256 mmHg
